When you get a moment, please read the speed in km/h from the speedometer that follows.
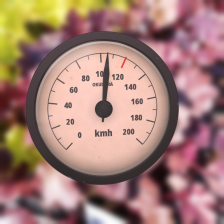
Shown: 105 km/h
